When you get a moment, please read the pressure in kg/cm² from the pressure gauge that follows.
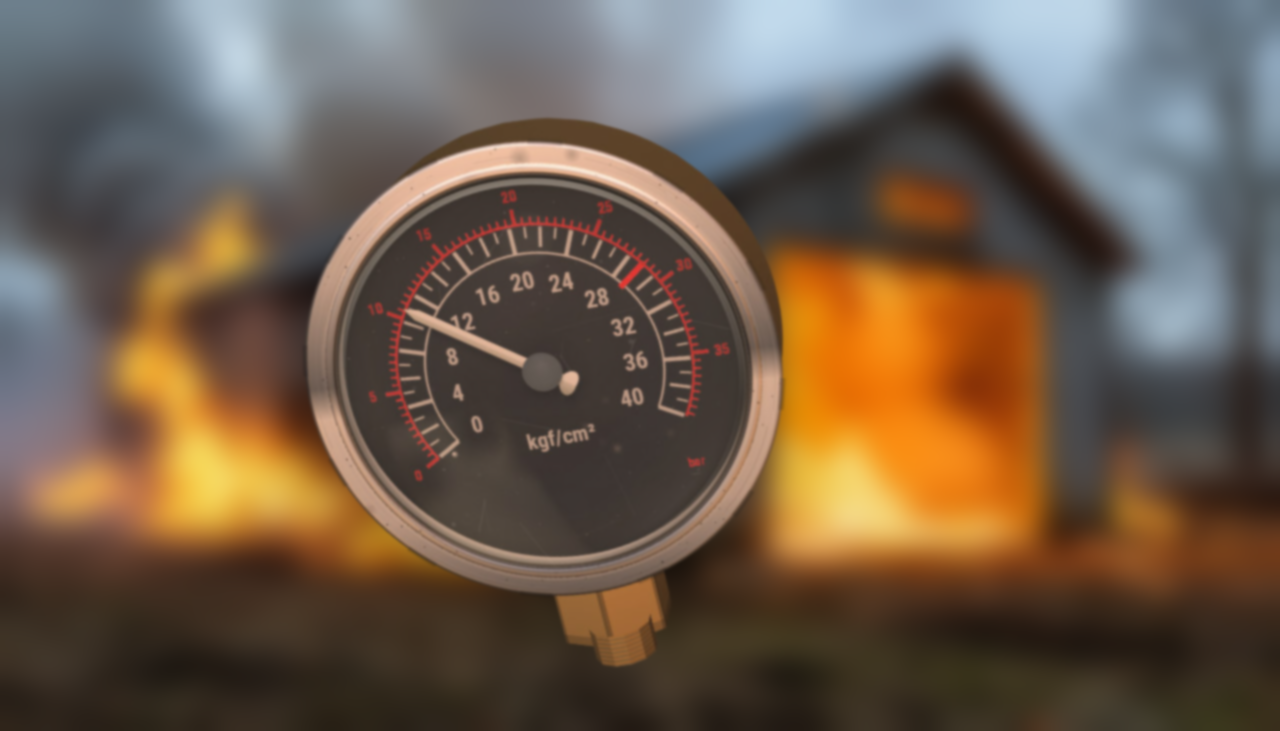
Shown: 11 kg/cm²
